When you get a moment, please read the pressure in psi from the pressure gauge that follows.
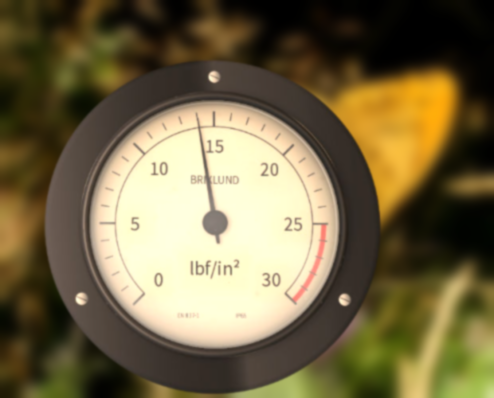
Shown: 14 psi
